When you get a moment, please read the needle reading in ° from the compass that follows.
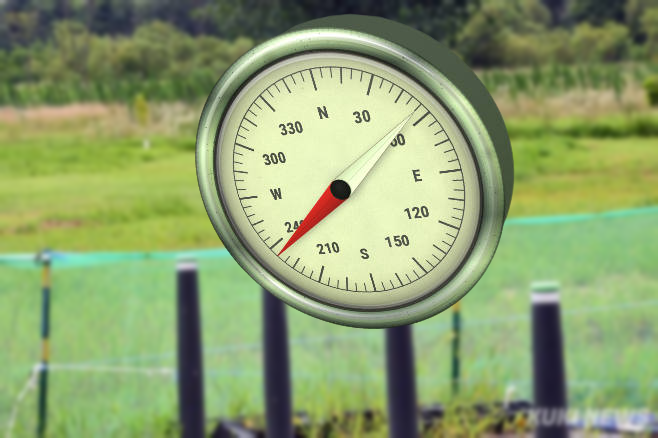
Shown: 235 °
